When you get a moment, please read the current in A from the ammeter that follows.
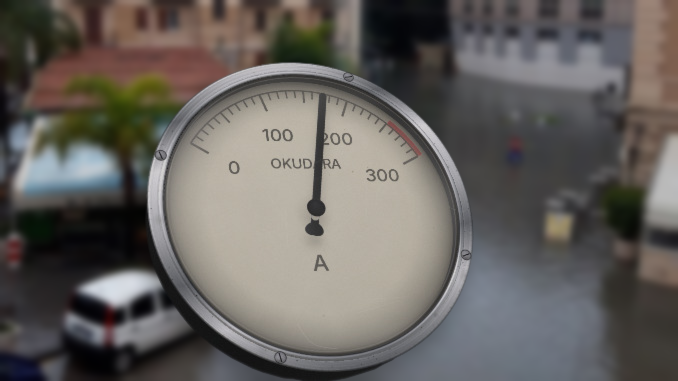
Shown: 170 A
